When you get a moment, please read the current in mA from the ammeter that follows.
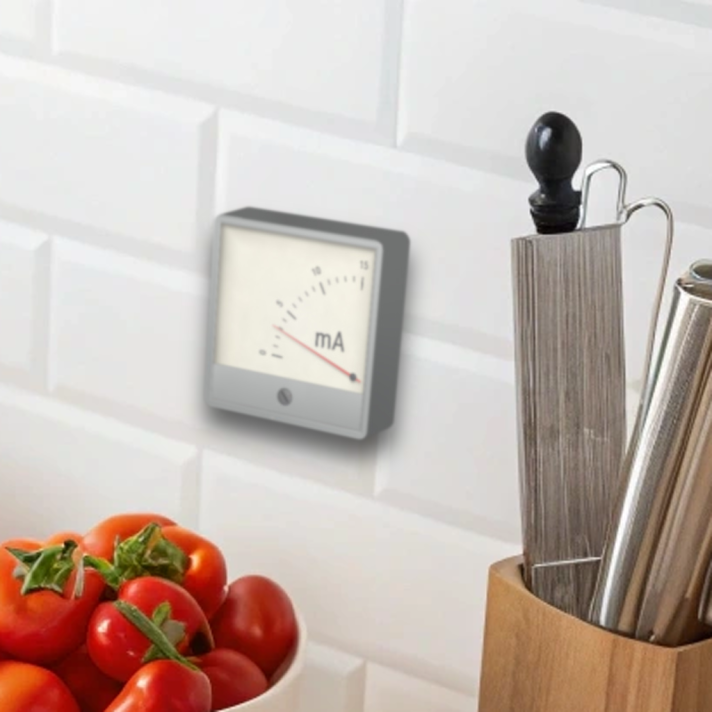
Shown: 3 mA
